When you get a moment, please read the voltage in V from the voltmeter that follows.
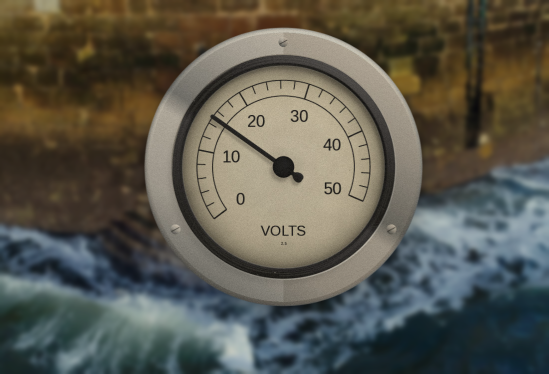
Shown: 15 V
